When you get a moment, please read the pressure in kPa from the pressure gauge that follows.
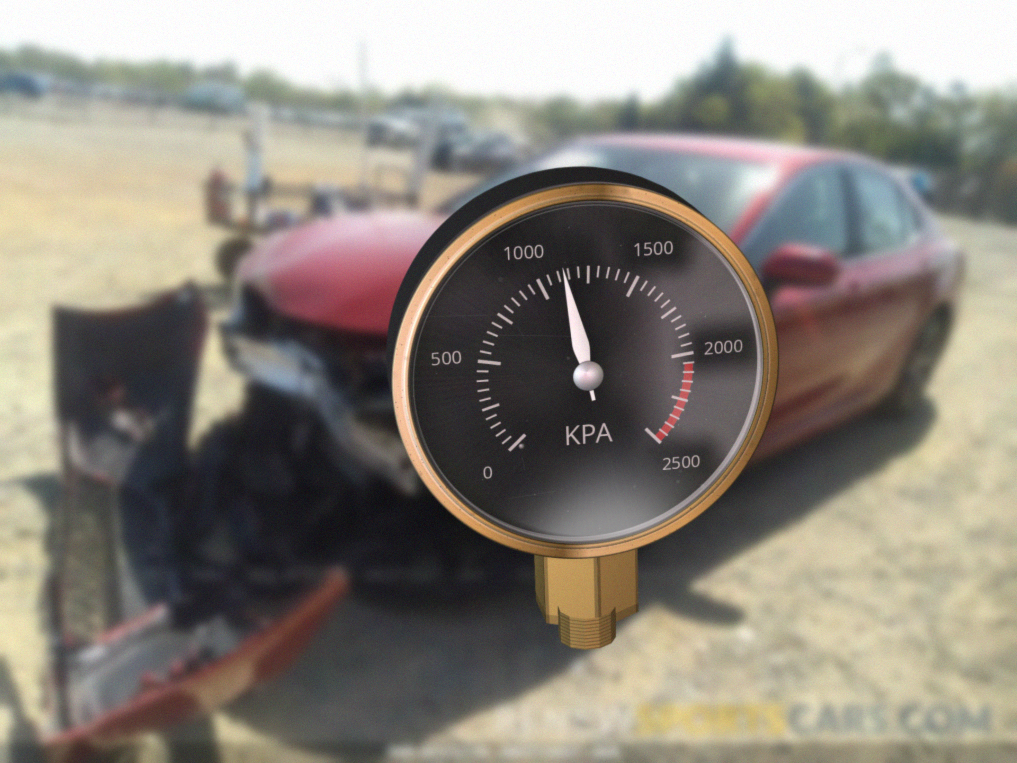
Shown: 1125 kPa
